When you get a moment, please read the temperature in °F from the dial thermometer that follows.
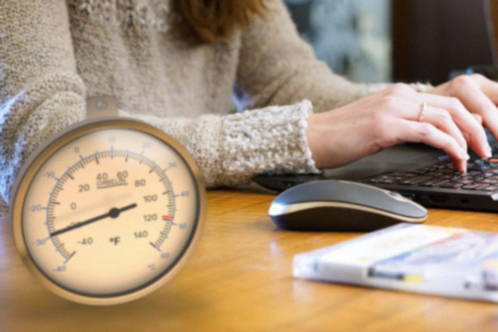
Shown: -20 °F
